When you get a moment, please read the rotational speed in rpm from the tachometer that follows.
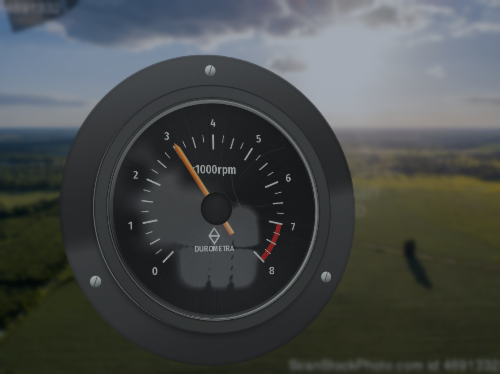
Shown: 3000 rpm
